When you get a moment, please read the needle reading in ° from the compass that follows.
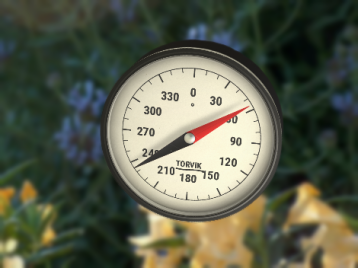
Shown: 55 °
